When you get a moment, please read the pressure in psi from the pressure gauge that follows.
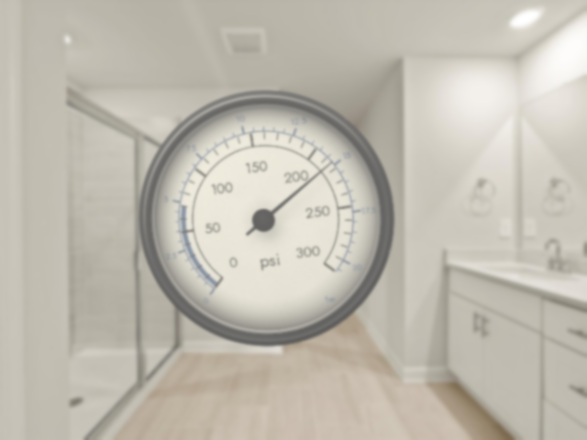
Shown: 215 psi
